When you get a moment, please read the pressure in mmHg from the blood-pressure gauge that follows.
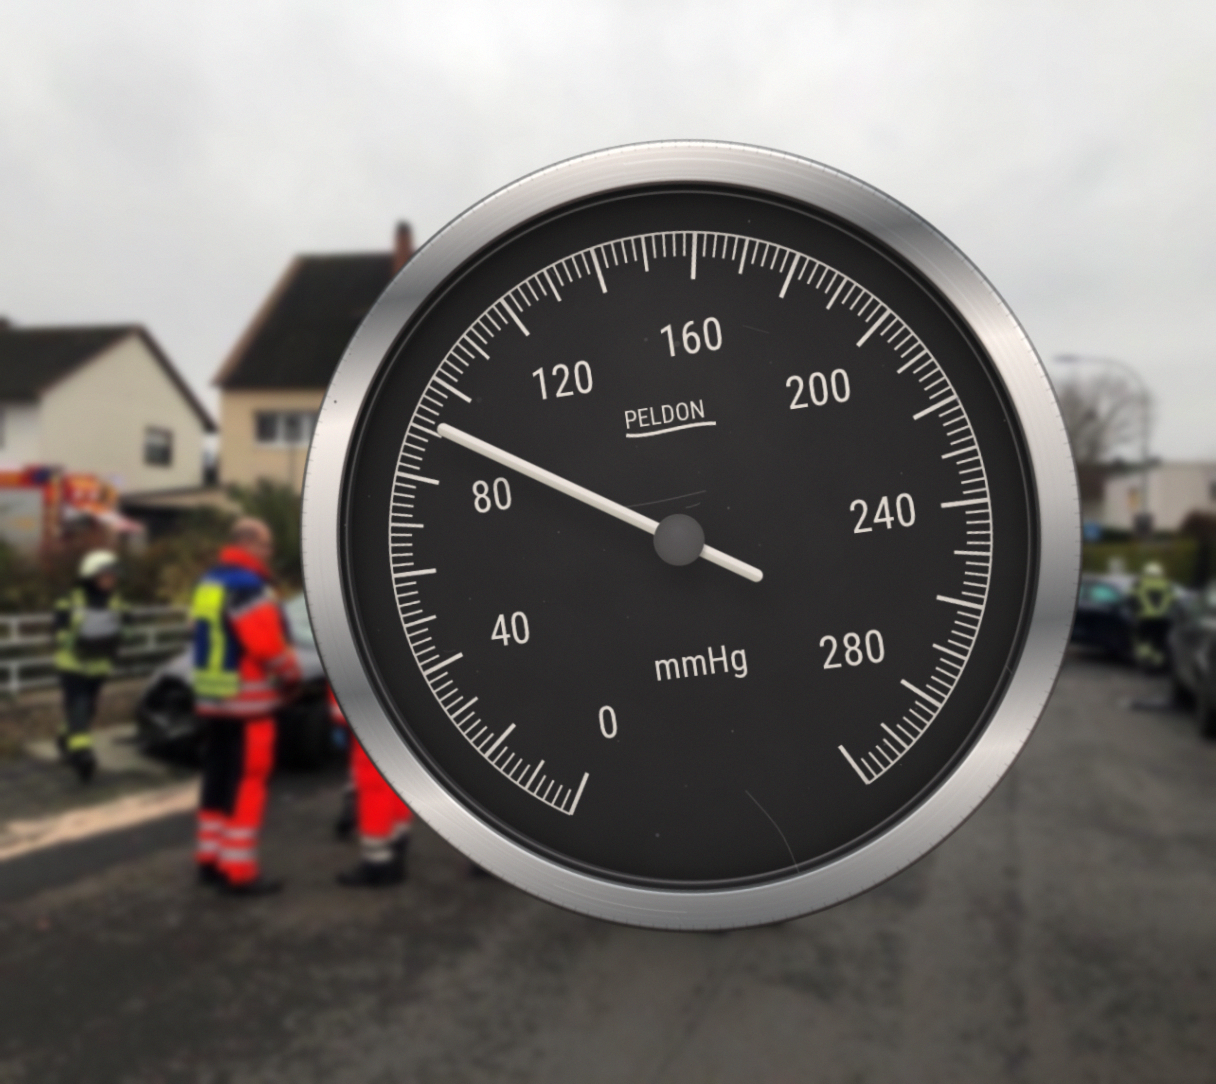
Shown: 92 mmHg
